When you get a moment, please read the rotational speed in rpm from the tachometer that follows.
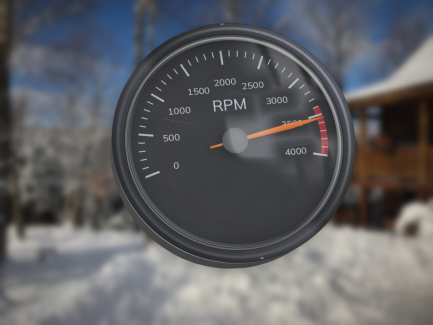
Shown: 3550 rpm
